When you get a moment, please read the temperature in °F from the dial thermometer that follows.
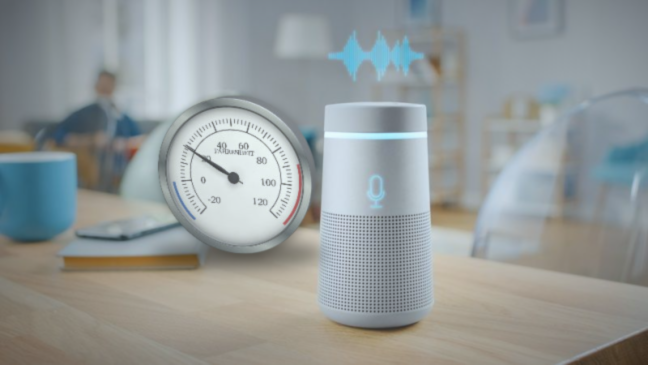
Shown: 20 °F
